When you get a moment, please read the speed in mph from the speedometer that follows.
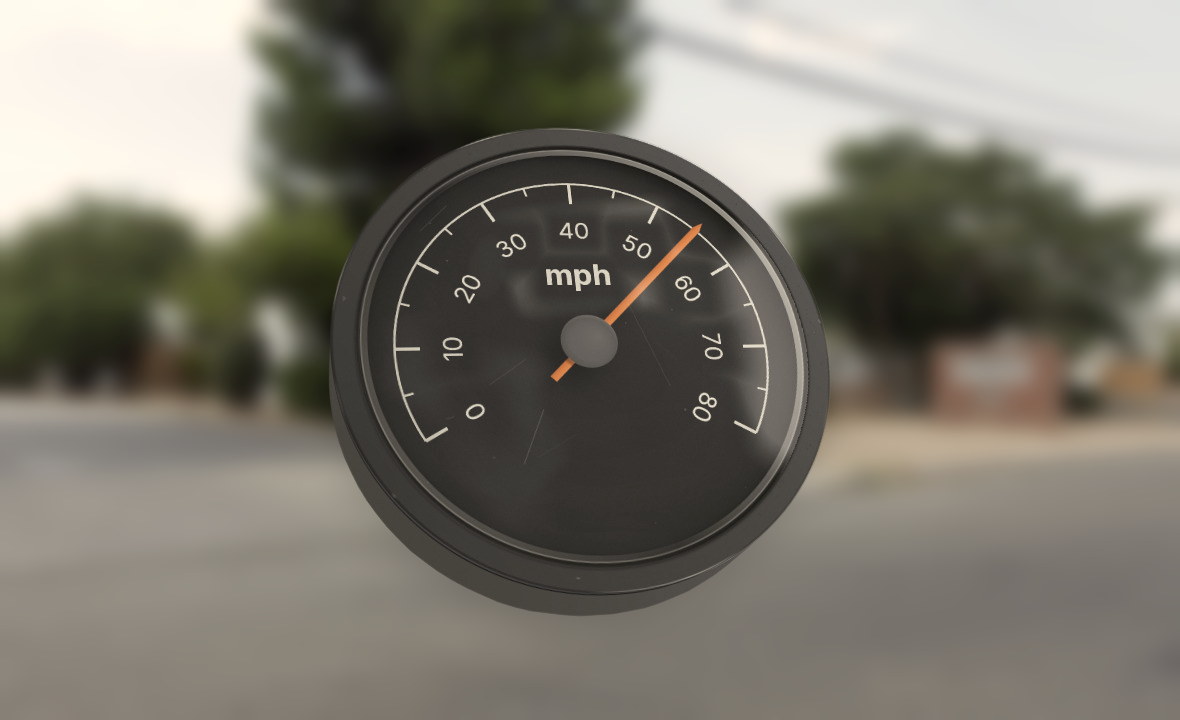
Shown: 55 mph
